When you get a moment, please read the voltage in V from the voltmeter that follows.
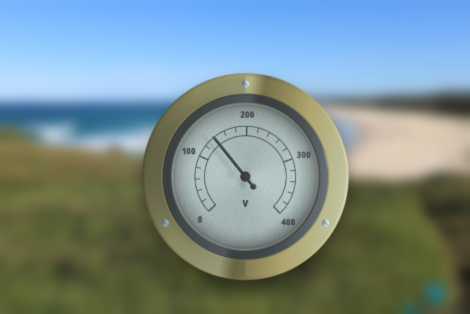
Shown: 140 V
